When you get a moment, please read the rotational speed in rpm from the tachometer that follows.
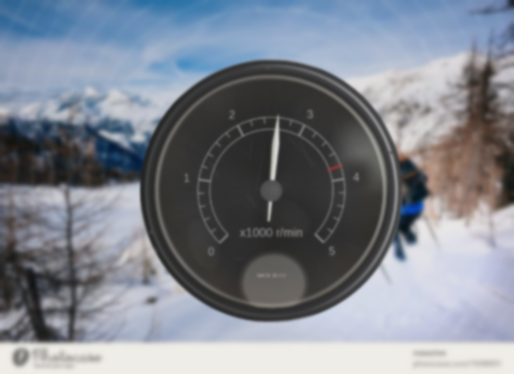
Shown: 2600 rpm
